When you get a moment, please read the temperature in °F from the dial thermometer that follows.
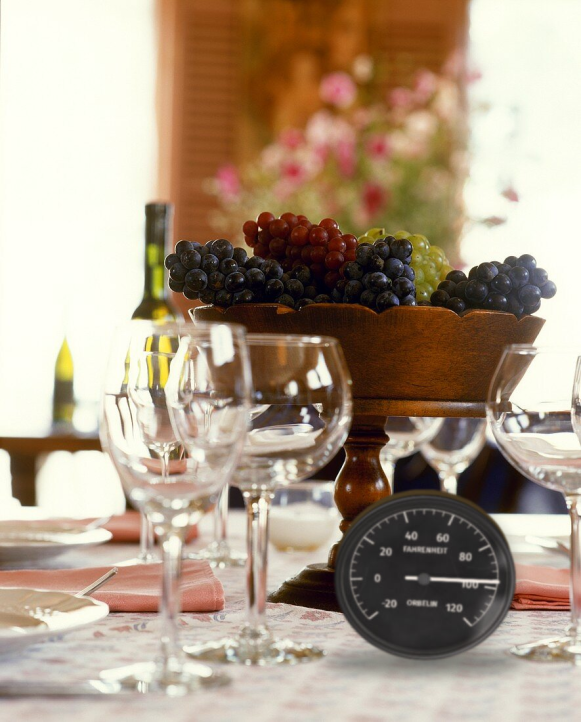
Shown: 96 °F
